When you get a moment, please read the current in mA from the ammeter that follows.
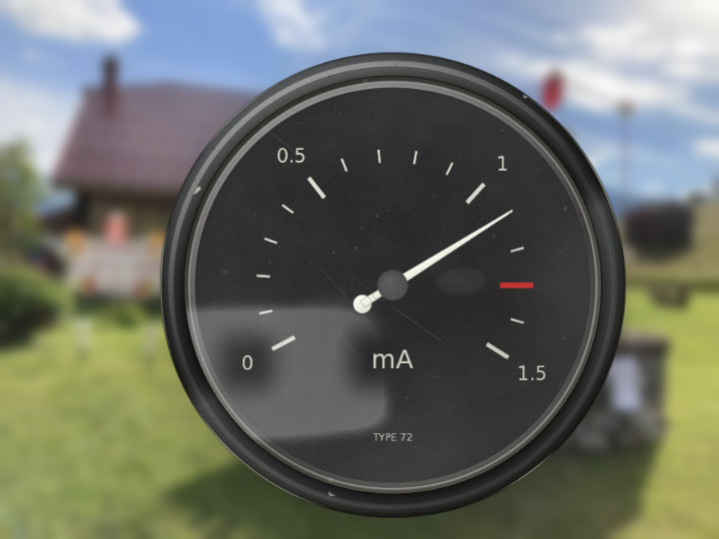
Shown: 1.1 mA
